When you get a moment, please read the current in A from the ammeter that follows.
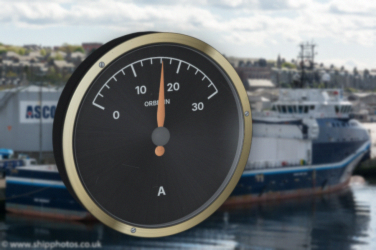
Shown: 16 A
